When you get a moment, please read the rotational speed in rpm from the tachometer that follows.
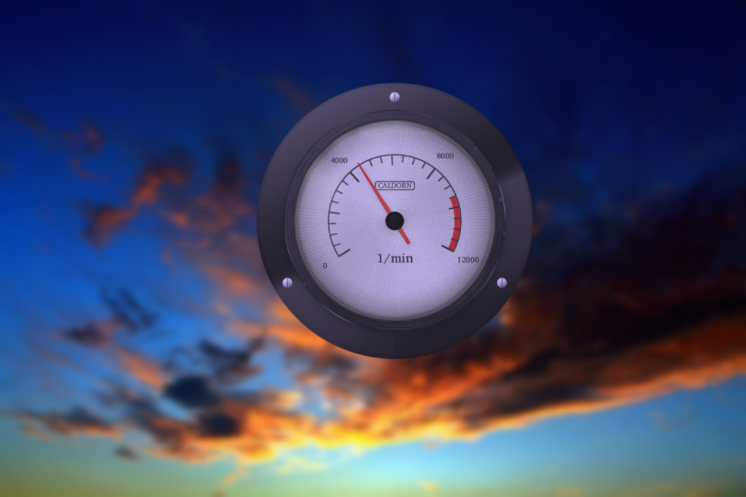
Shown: 4500 rpm
